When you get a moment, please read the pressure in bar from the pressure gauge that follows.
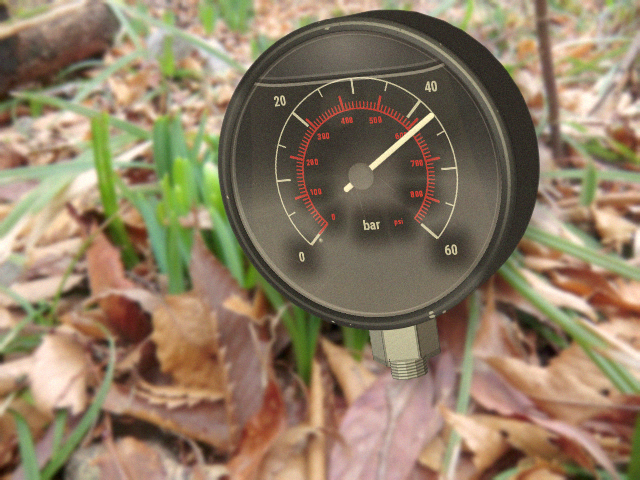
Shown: 42.5 bar
